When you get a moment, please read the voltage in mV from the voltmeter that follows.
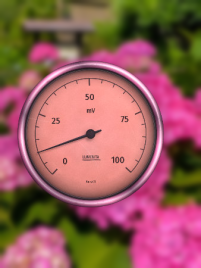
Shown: 10 mV
